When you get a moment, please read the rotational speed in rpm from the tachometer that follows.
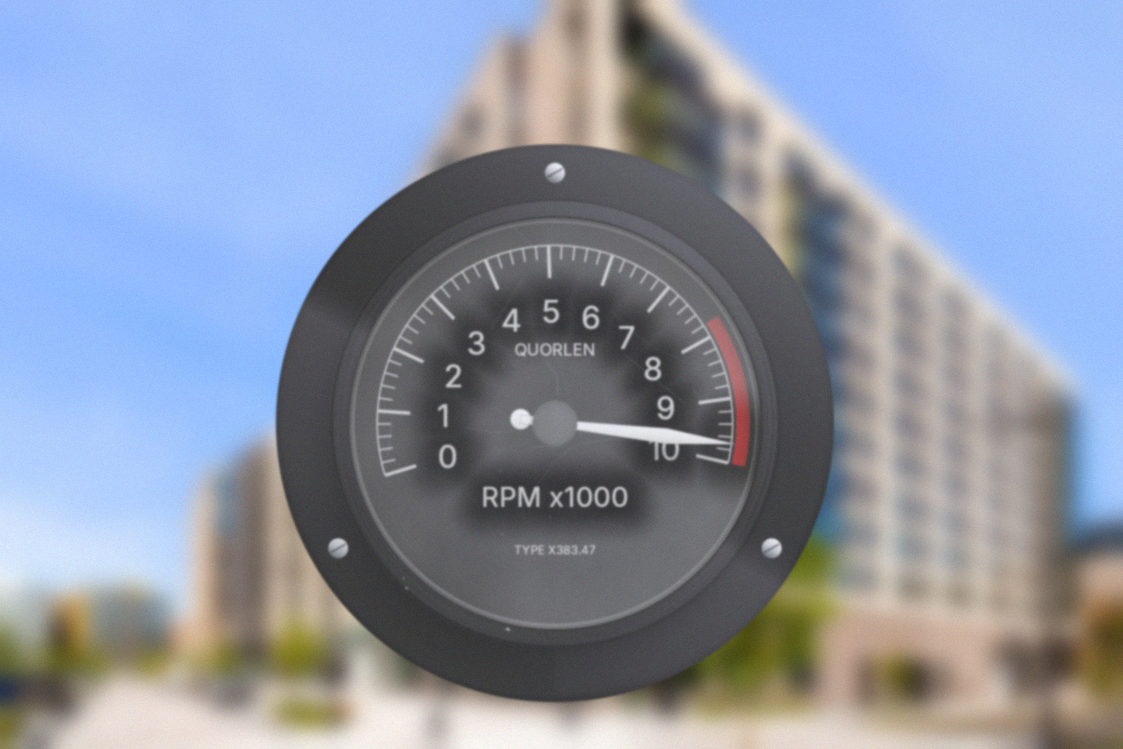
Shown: 9700 rpm
